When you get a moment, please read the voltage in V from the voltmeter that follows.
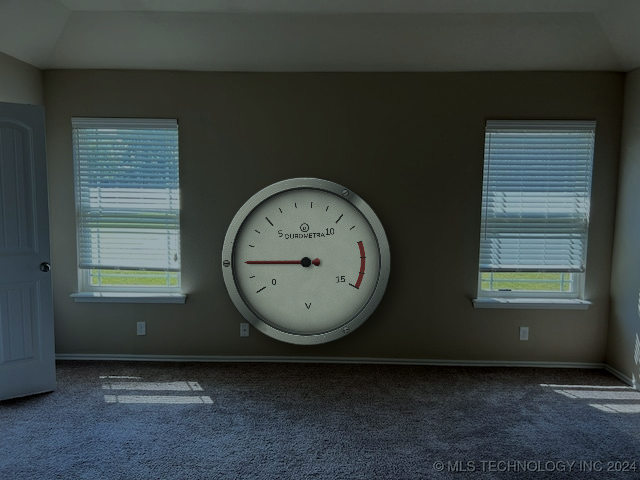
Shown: 2 V
